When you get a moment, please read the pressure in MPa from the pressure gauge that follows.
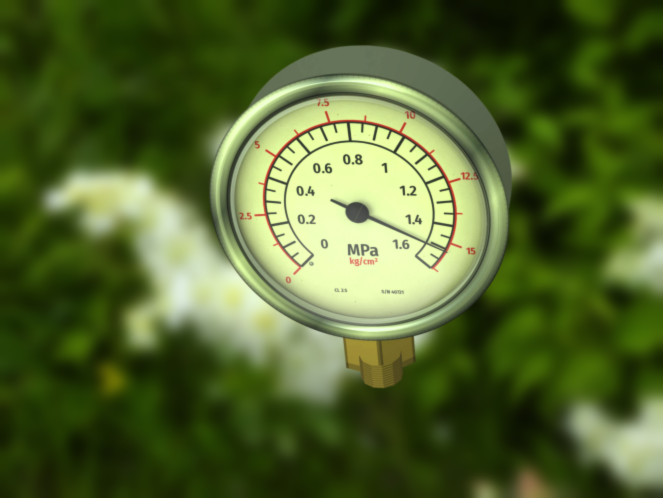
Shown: 1.5 MPa
